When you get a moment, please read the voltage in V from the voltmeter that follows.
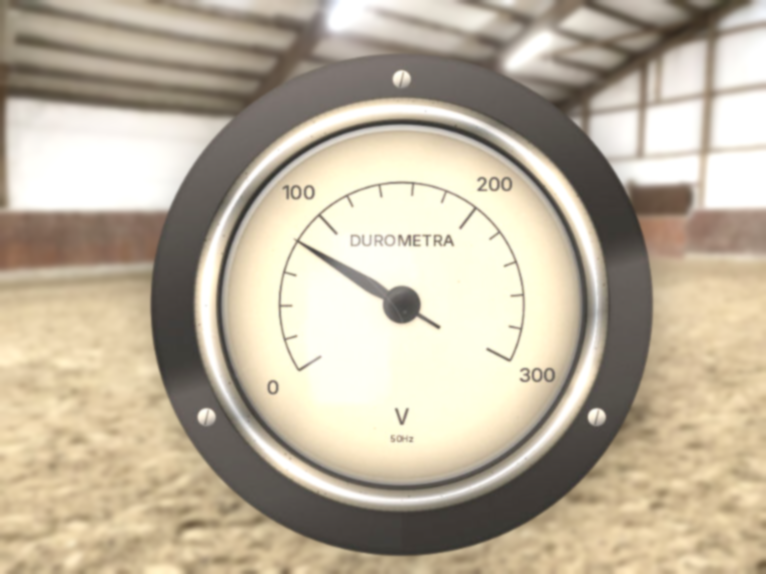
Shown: 80 V
